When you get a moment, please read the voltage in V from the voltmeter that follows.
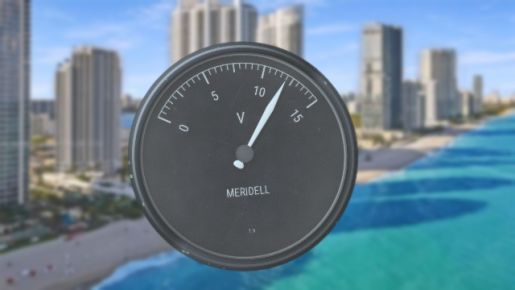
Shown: 12 V
